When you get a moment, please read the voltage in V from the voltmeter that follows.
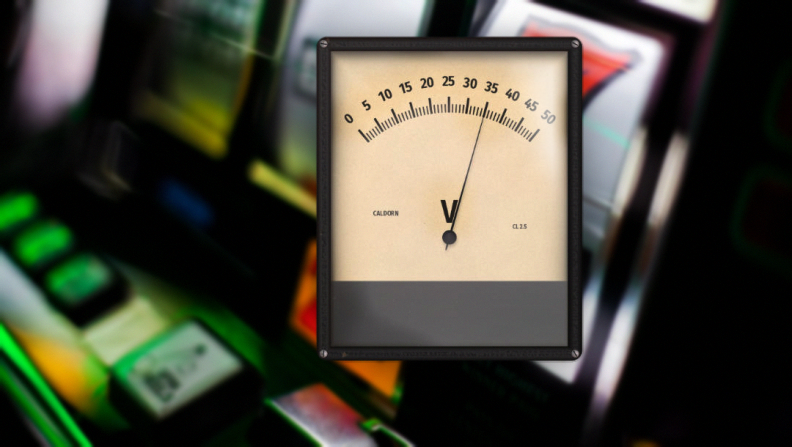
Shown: 35 V
